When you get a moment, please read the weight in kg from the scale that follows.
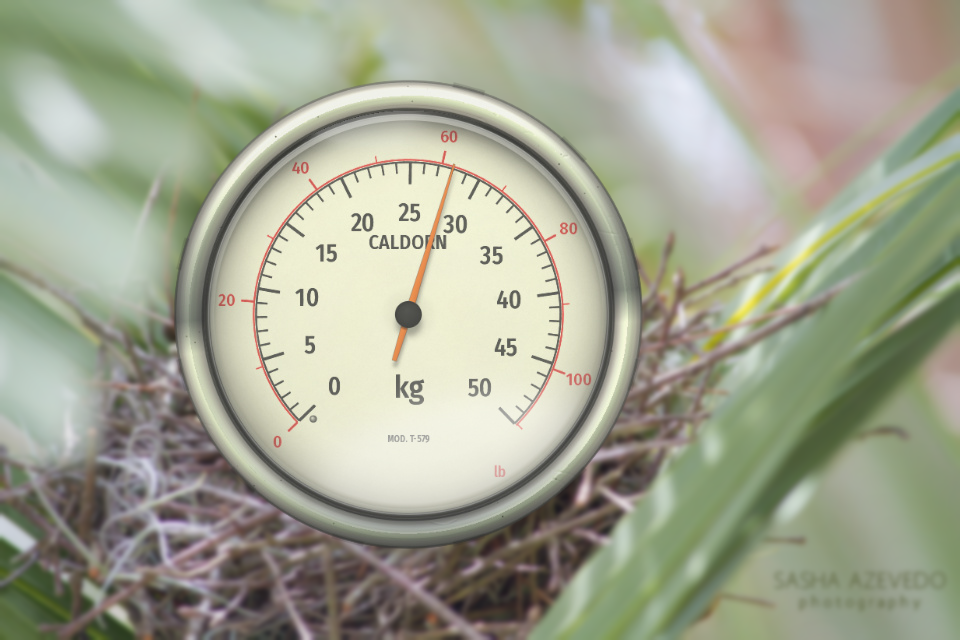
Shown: 28 kg
